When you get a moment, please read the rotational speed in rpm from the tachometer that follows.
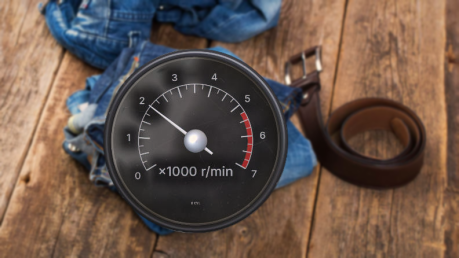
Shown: 2000 rpm
